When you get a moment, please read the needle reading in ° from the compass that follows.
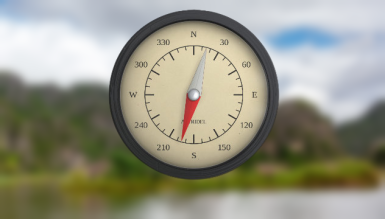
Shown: 195 °
